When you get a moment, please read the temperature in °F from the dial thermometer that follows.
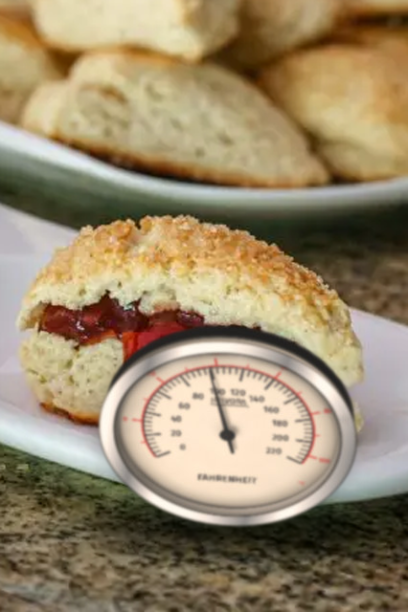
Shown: 100 °F
